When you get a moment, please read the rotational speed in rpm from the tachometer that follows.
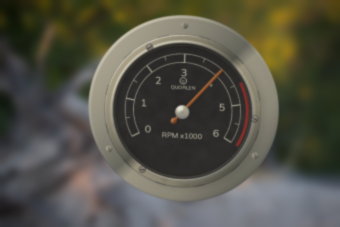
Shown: 4000 rpm
